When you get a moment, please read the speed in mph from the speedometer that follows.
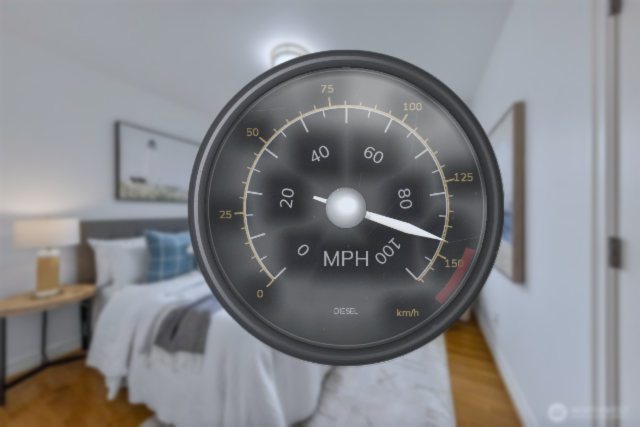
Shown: 90 mph
